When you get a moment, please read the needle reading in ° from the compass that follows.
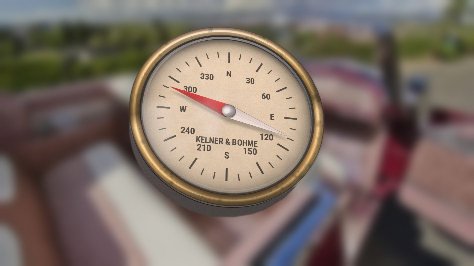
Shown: 290 °
